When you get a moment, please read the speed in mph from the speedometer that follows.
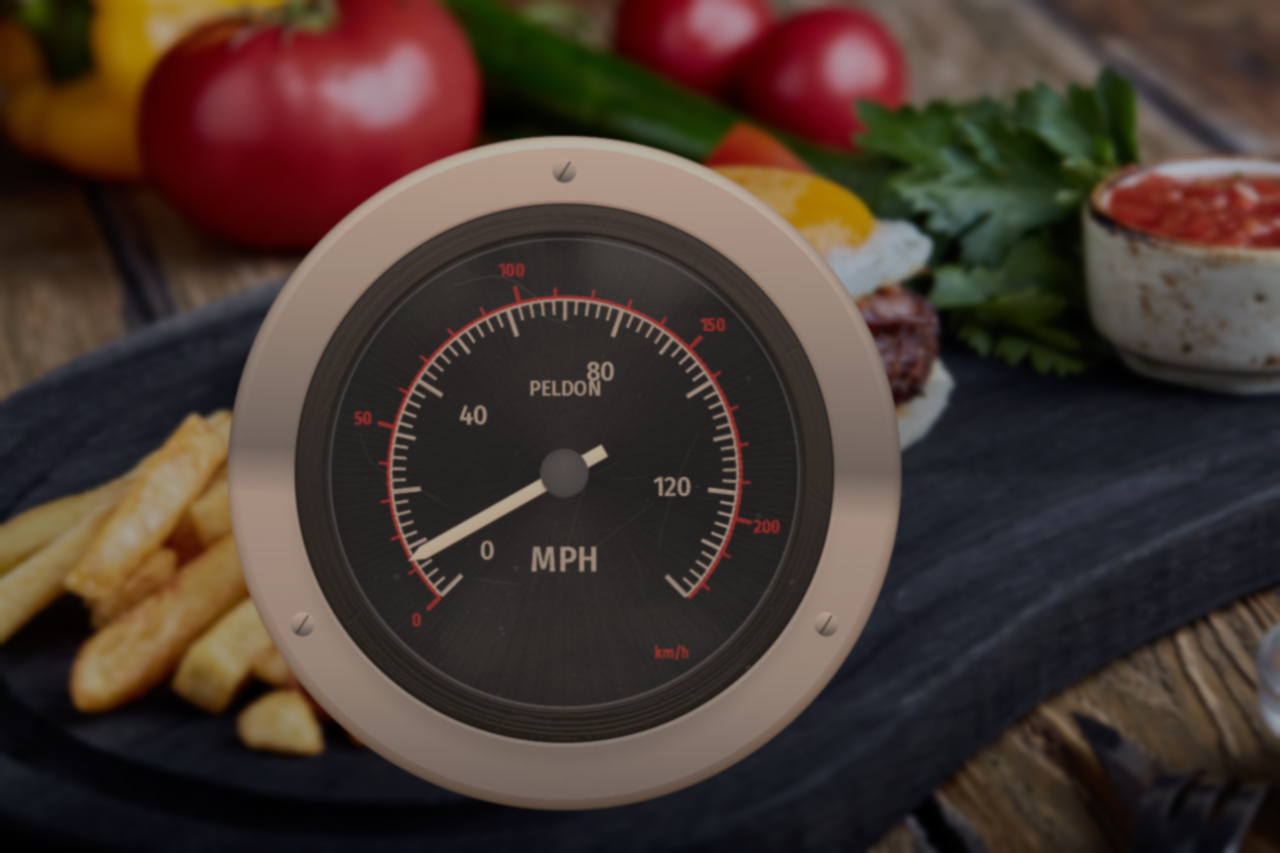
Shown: 8 mph
